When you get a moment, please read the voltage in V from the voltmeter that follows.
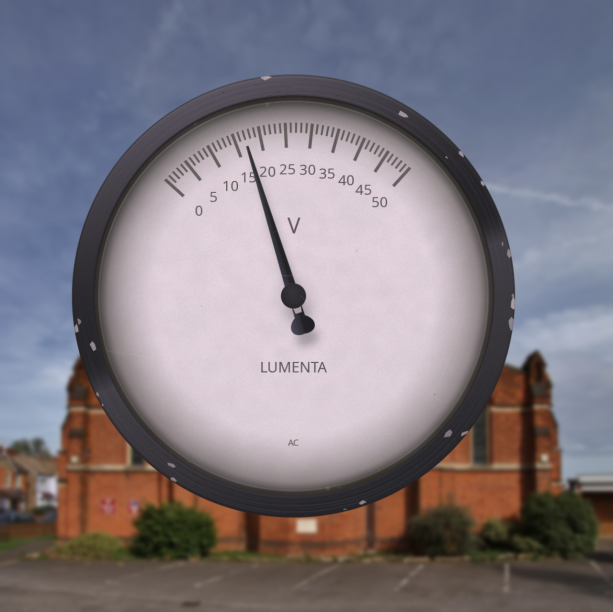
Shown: 17 V
